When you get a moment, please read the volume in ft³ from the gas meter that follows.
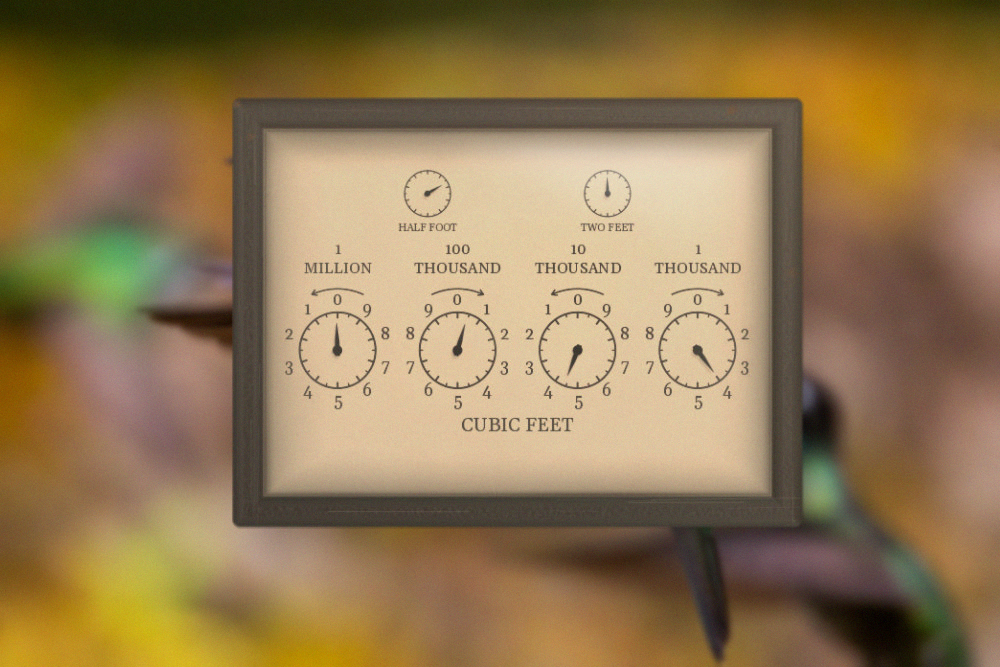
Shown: 4400 ft³
